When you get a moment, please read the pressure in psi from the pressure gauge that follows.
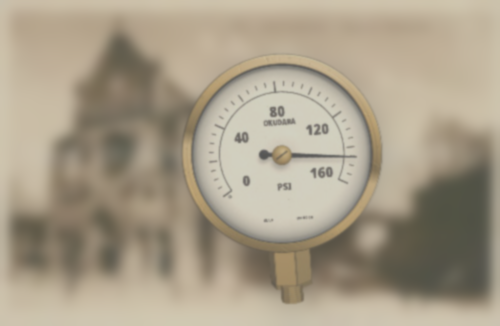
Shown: 145 psi
